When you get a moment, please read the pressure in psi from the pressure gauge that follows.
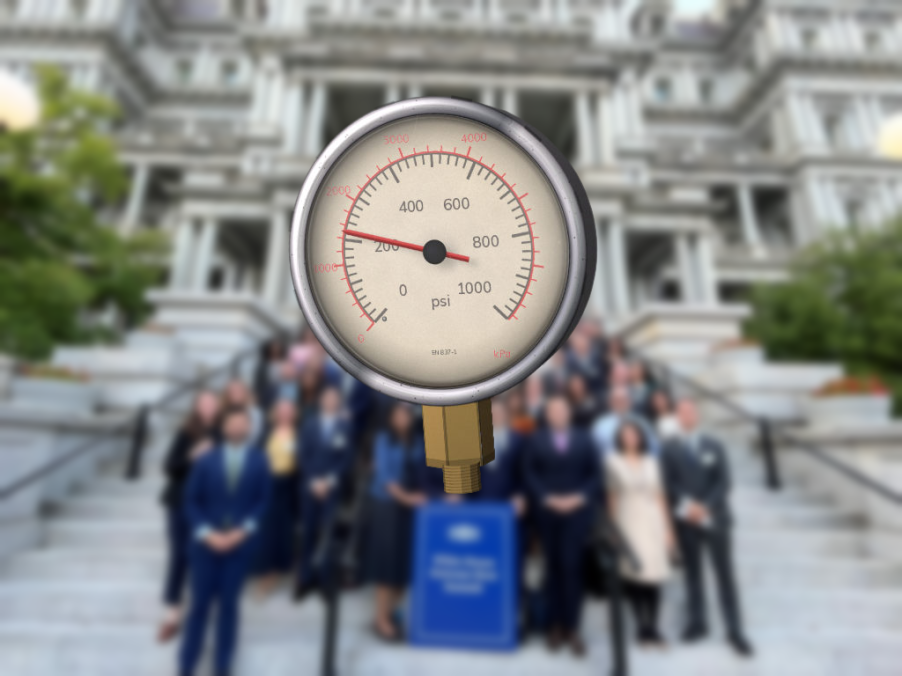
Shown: 220 psi
